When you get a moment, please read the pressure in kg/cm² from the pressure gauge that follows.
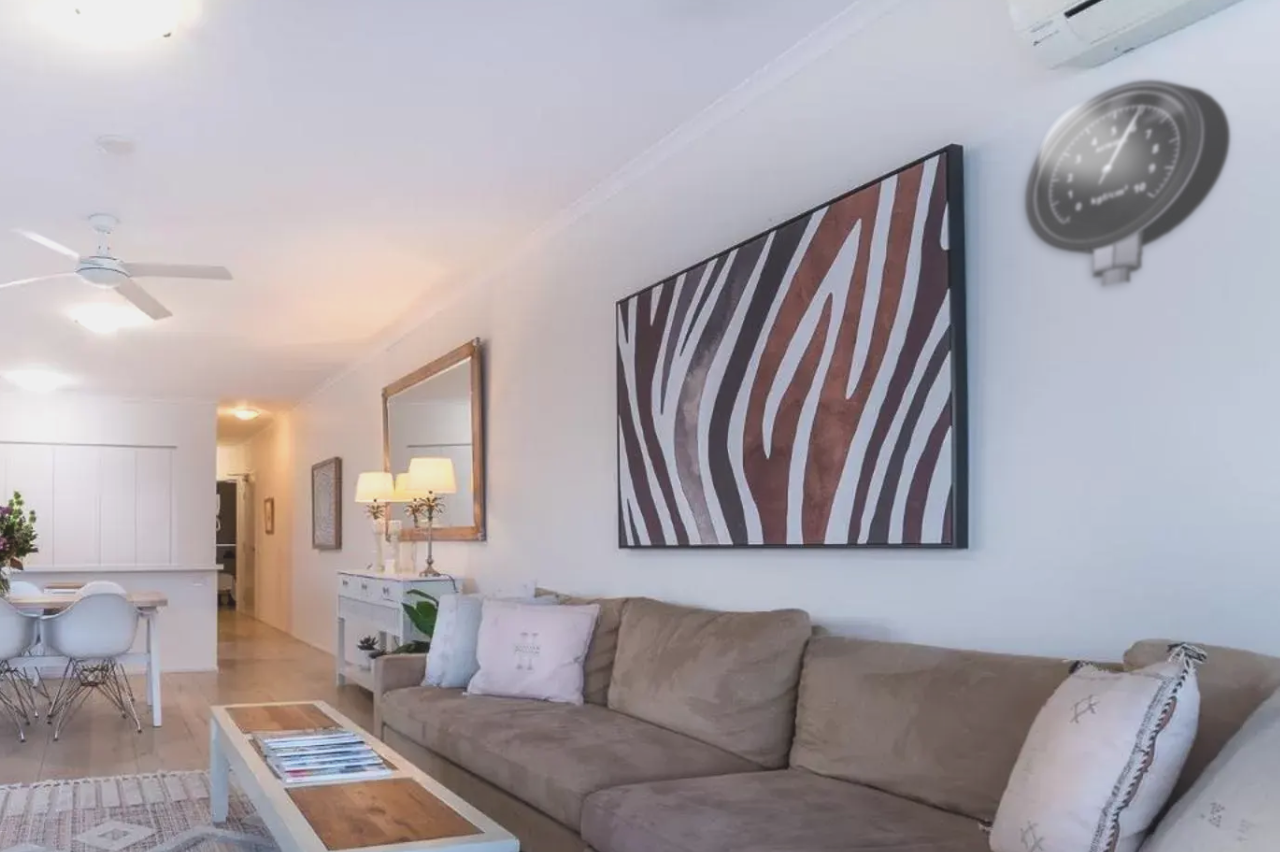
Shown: 6 kg/cm²
